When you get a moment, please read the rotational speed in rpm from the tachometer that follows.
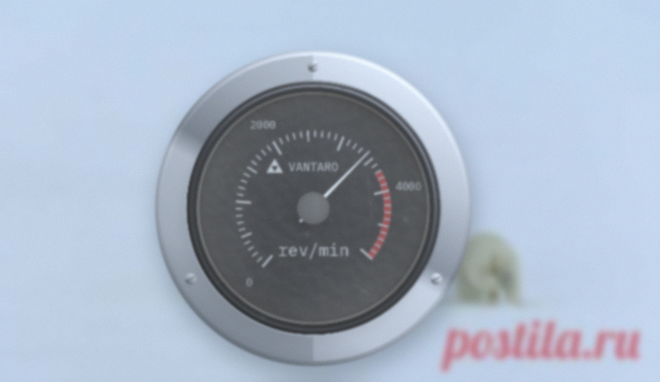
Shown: 3400 rpm
